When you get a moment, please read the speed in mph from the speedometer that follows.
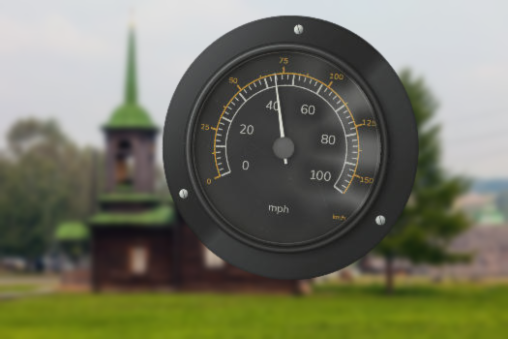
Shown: 44 mph
